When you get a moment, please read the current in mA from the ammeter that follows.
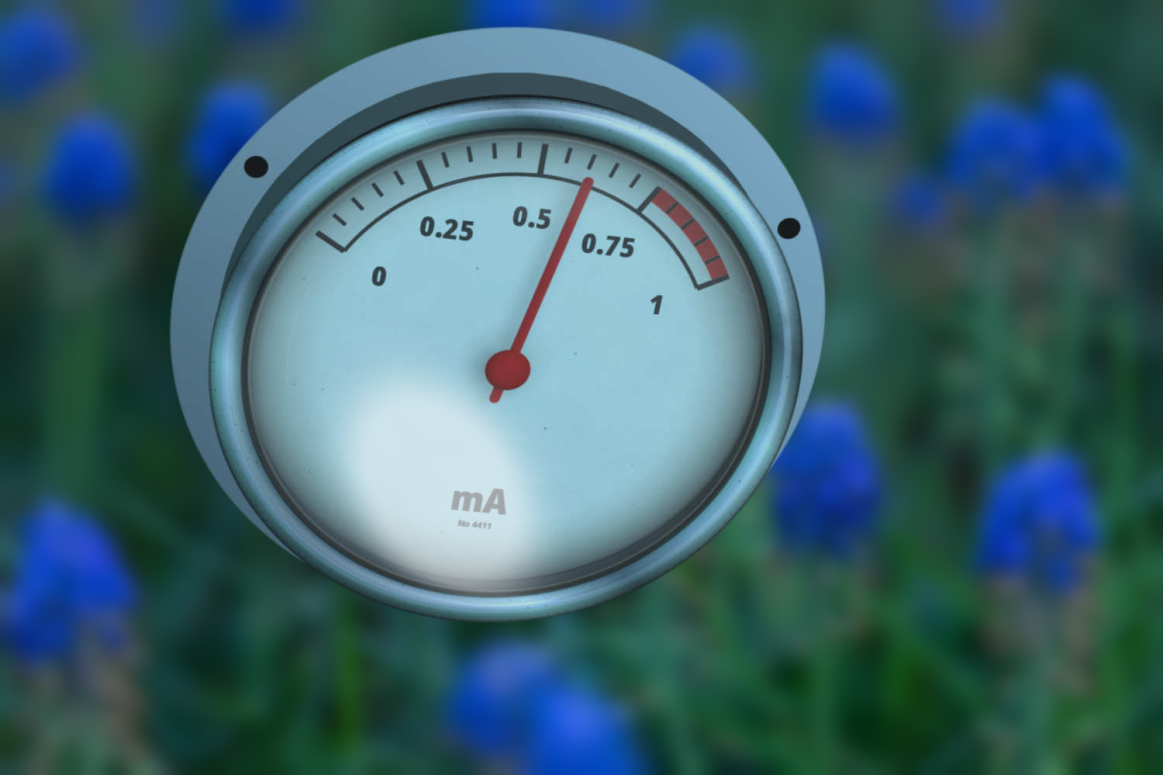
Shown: 0.6 mA
